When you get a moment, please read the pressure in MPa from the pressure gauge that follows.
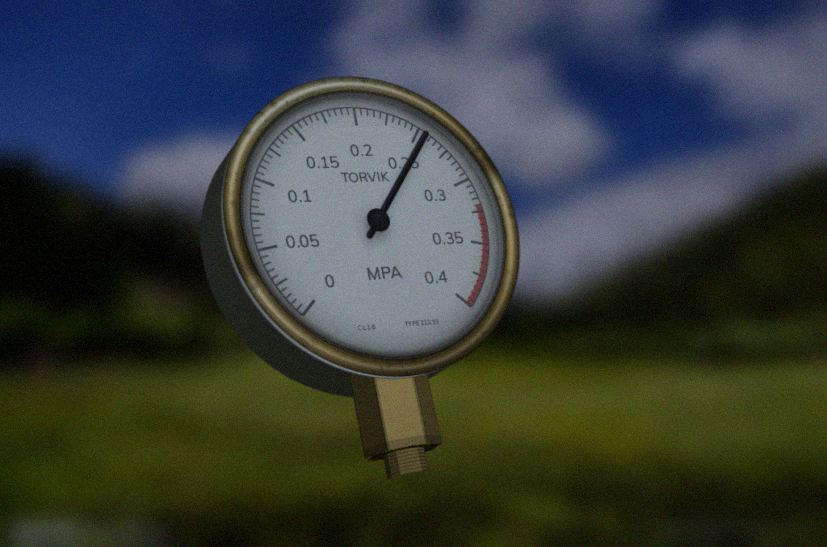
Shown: 0.255 MPa
